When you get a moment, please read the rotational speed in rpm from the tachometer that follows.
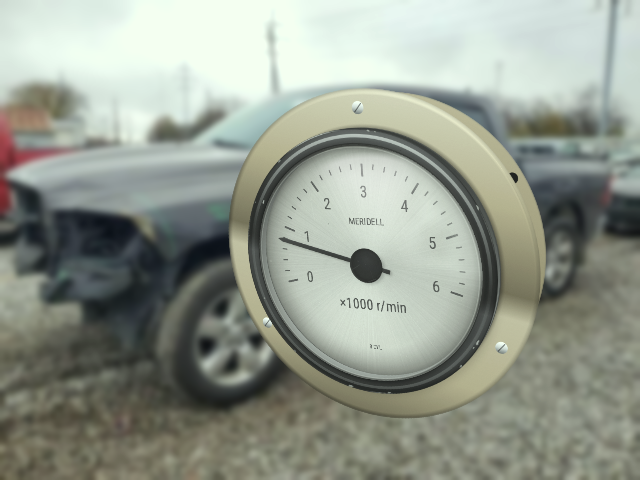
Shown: 800 rpm
